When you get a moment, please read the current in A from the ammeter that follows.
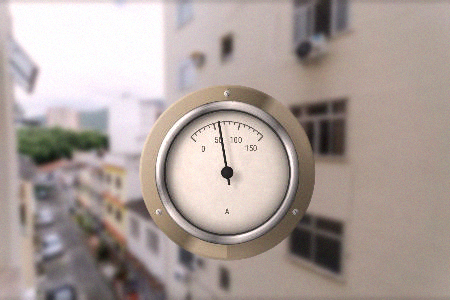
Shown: 60 A
